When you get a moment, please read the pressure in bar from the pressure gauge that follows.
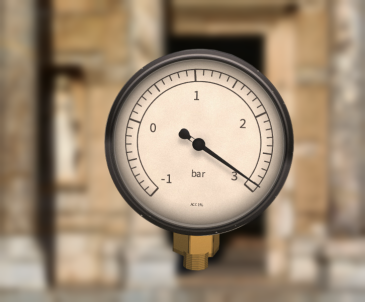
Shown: 2.9 bar
